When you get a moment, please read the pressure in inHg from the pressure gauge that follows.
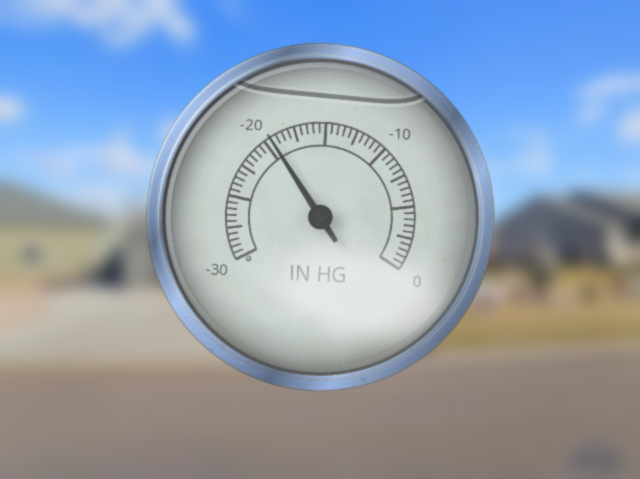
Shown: -19.5 inHg
